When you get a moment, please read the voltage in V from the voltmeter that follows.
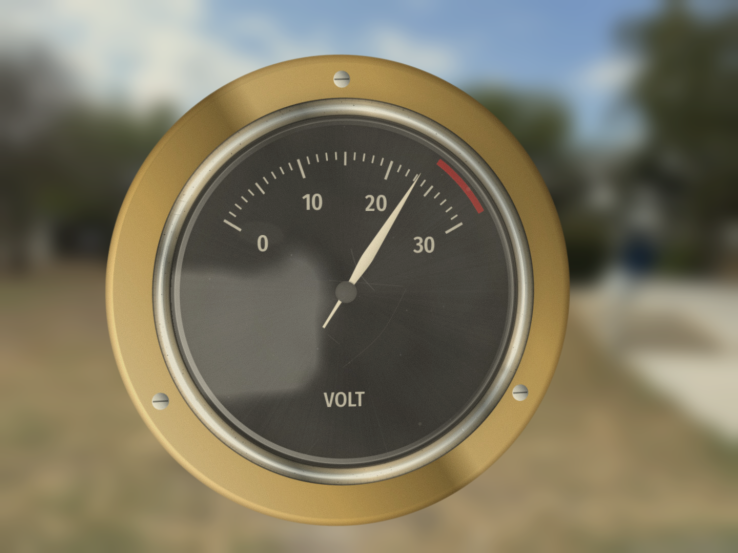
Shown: 23 V
